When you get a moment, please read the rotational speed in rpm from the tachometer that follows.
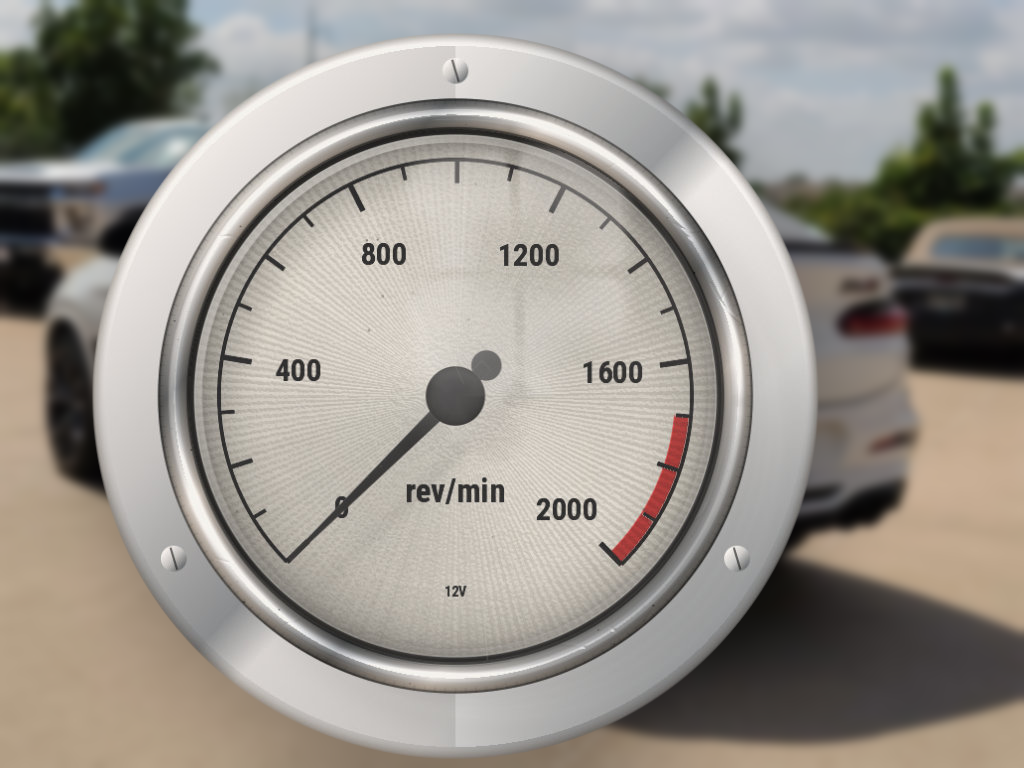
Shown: 0 rpm
